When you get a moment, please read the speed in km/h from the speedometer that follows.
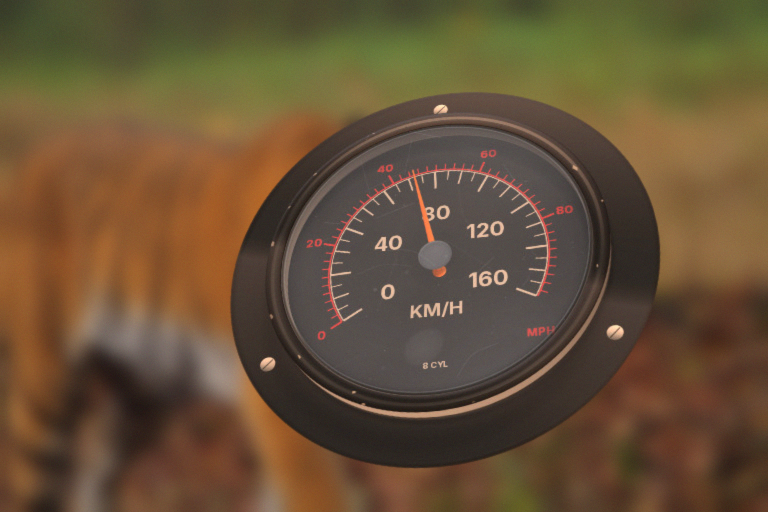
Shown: 72.5 km/h
